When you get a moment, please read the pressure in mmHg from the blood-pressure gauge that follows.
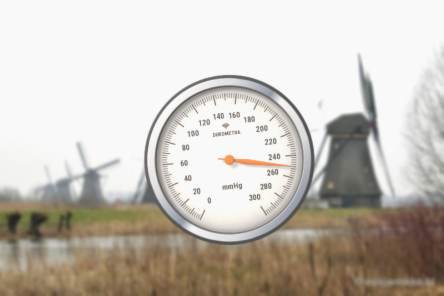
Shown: 250 mmHg
